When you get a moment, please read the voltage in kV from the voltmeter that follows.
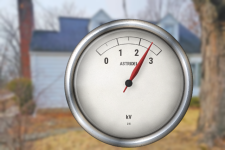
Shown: 2.5 kV
